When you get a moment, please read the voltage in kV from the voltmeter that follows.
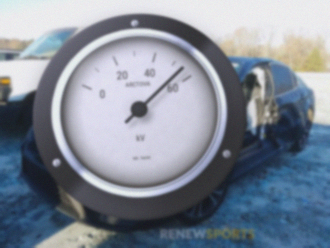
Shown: 55 kV
